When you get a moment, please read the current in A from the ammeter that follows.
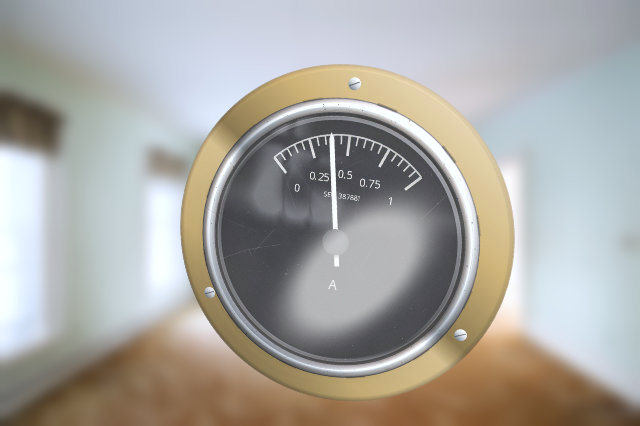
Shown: 0.4 A
